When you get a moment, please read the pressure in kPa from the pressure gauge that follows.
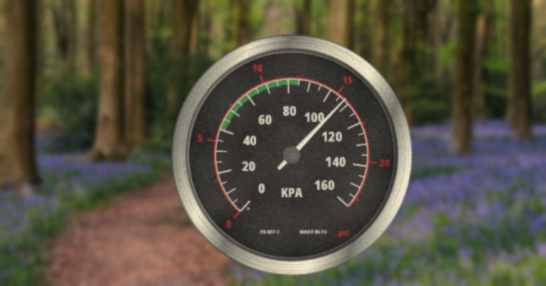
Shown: 107.5 kPa
